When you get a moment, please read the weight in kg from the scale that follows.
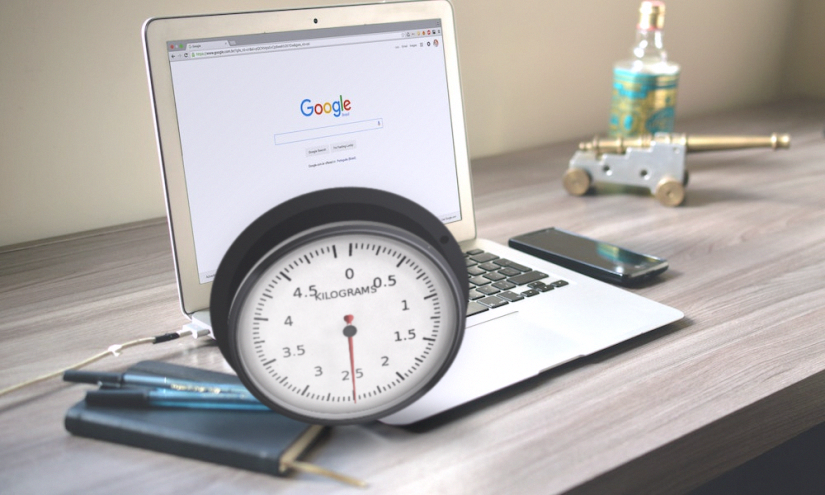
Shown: 2.5 kg
